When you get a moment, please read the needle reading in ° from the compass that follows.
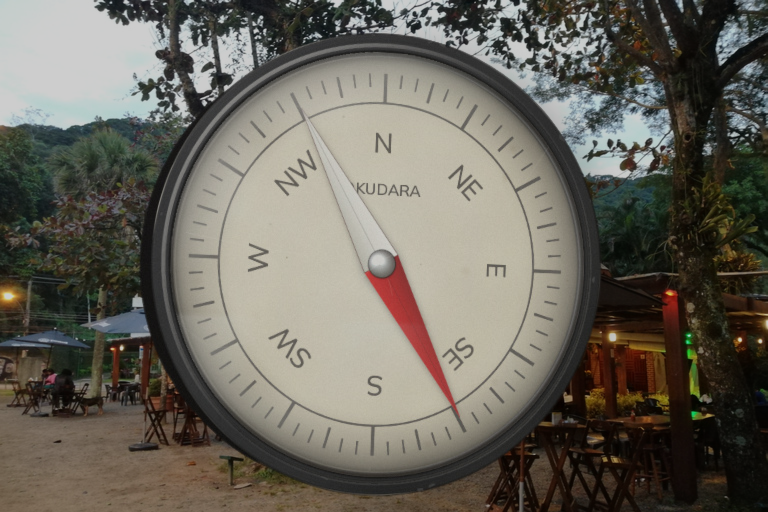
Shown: 150 °
